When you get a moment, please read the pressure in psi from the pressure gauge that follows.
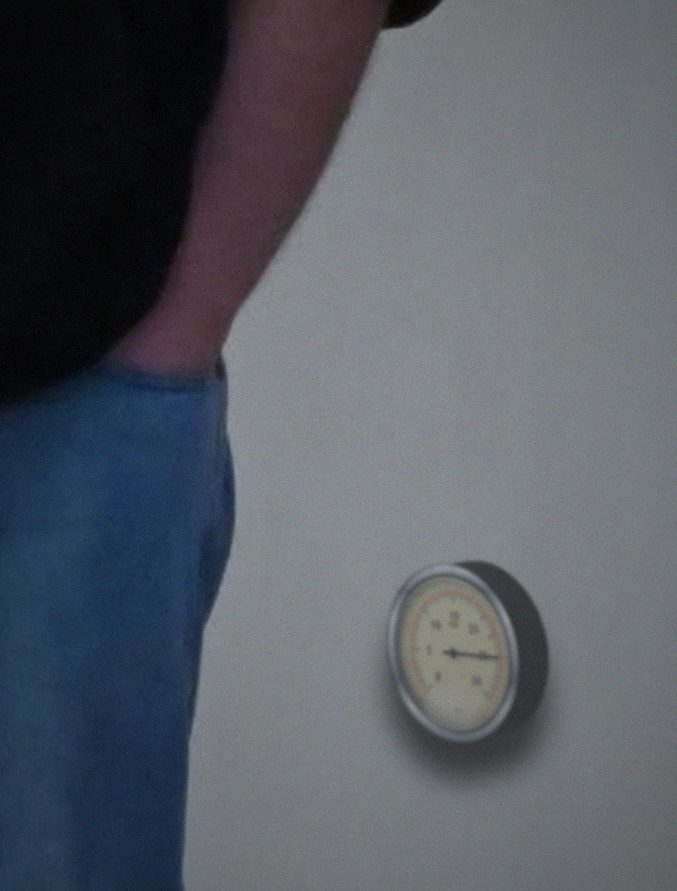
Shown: 25 psi
